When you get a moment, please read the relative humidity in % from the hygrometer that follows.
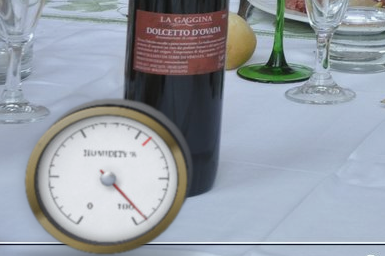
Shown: 96 %
